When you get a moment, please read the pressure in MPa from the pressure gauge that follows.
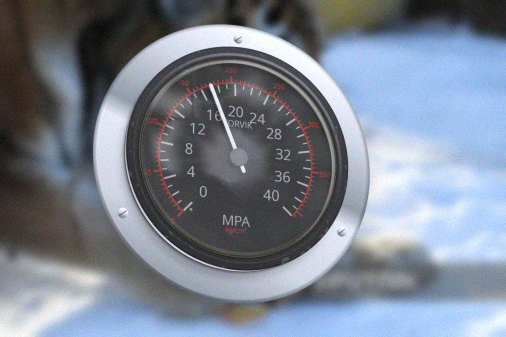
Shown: 17 MPa
